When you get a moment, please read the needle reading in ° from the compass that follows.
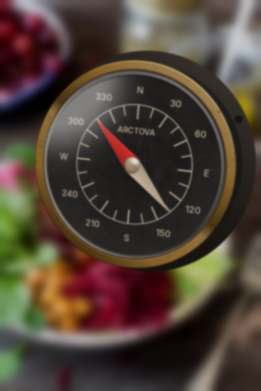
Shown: 315 °
